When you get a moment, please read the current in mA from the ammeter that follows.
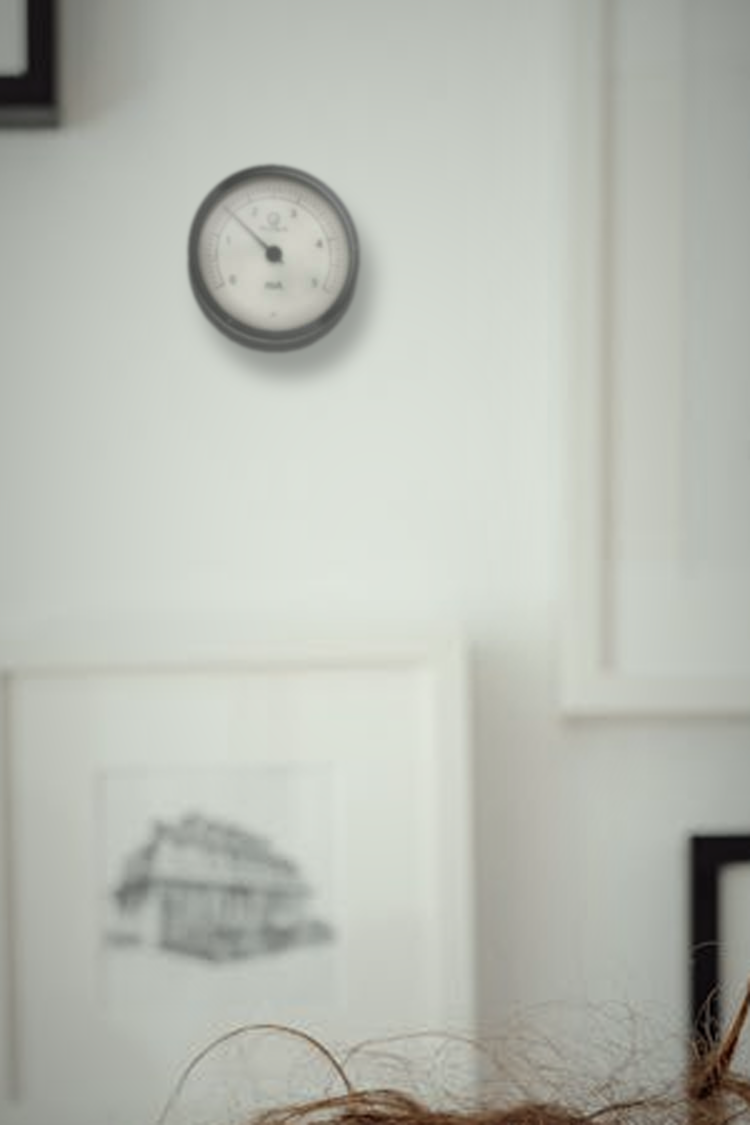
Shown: 1.5 mA
